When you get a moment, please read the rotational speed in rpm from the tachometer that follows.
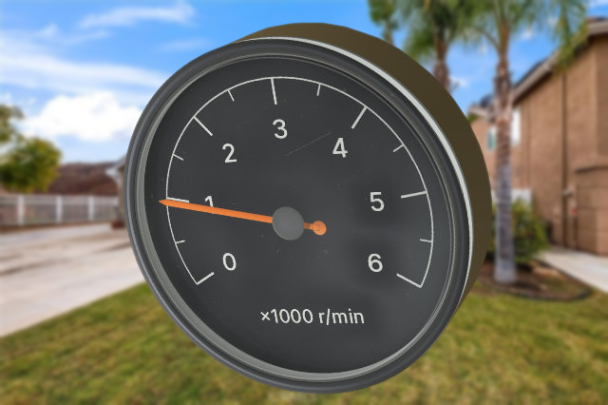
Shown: 1000 rpm
